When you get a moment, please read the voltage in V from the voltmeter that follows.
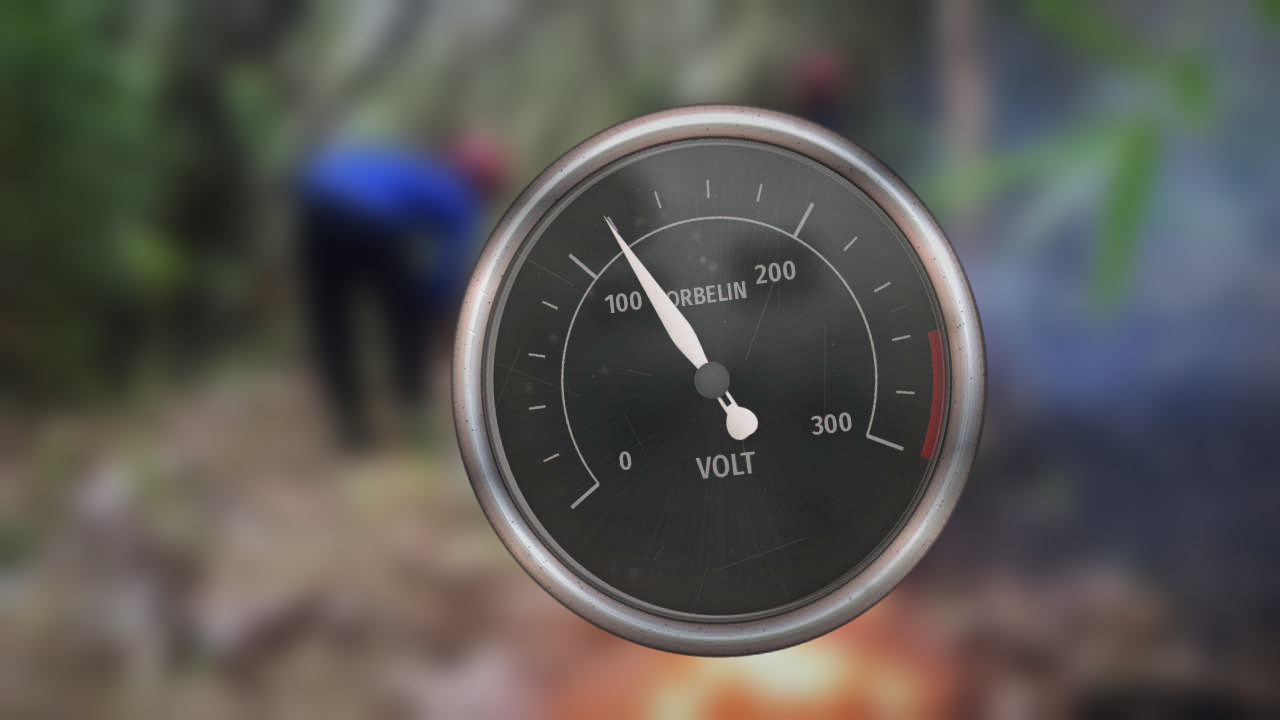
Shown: 120 V
